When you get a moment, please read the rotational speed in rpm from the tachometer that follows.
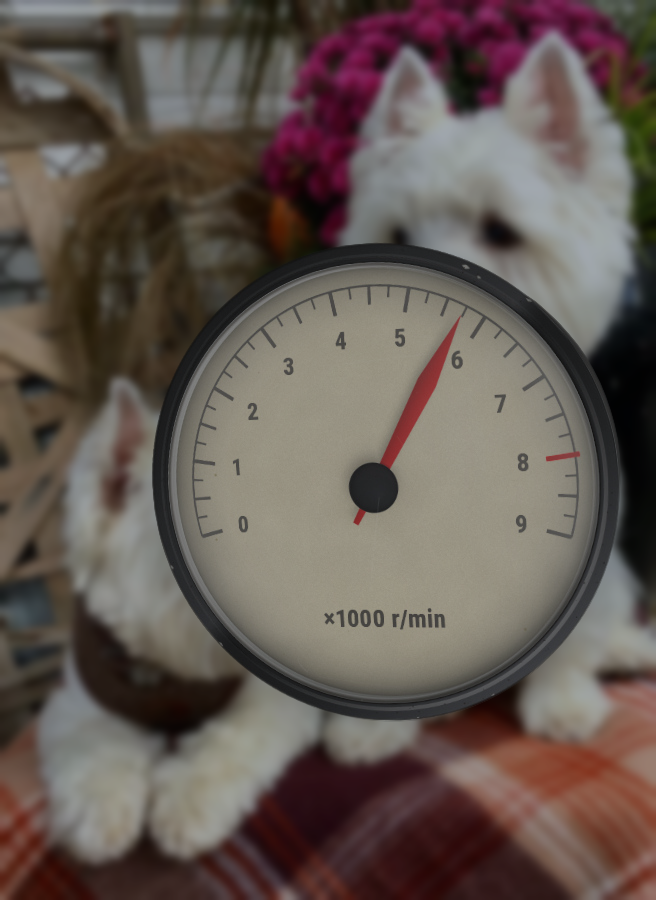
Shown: 5750 rpm
